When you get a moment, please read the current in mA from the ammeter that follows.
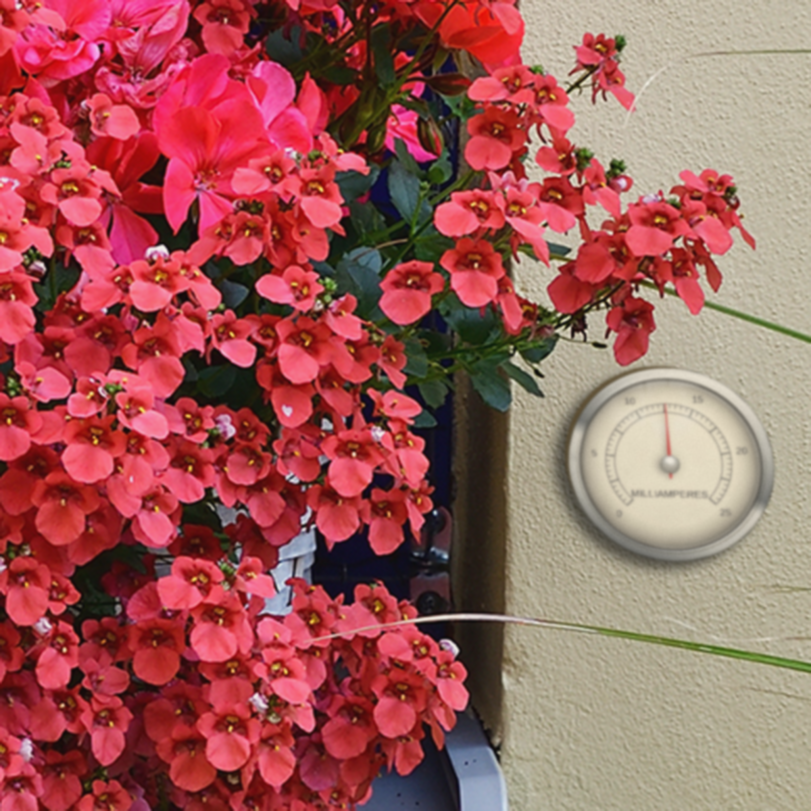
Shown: 12.5 mA
